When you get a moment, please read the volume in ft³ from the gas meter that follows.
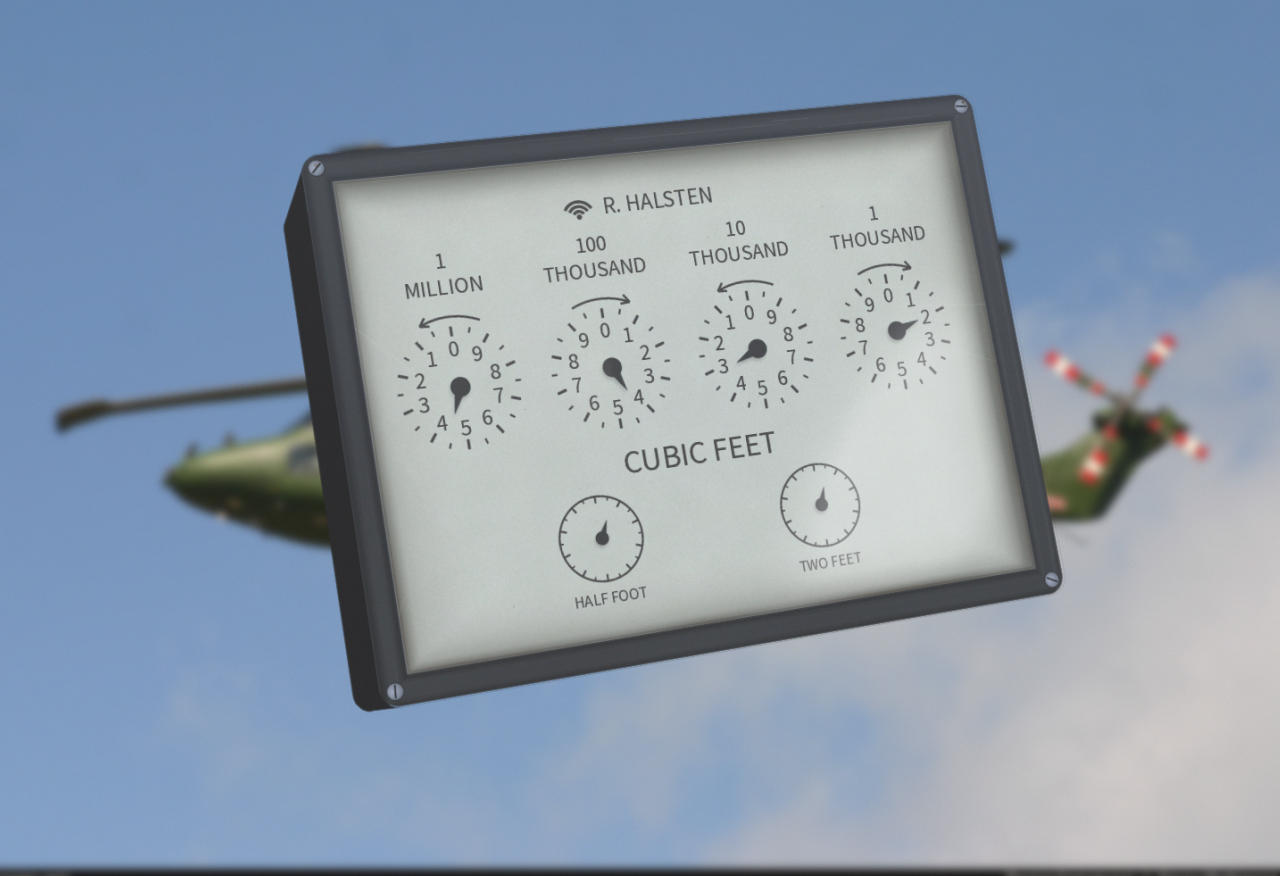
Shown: 443200 ft³
